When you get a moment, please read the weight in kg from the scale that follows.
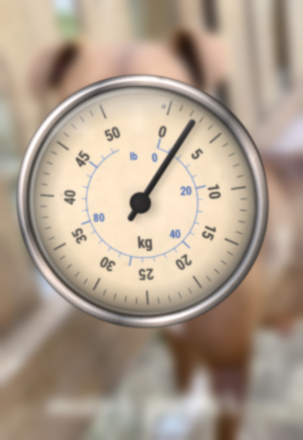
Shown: 2.5 kg
